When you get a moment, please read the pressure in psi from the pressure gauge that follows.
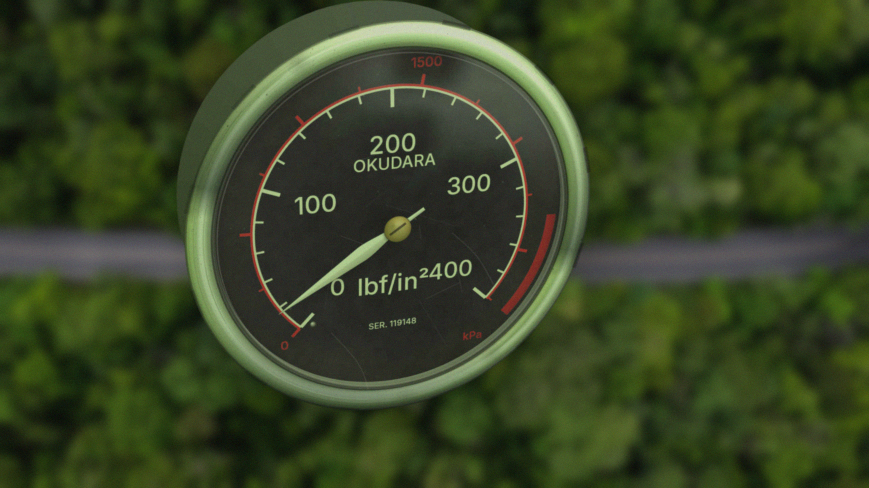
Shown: 20 psi
